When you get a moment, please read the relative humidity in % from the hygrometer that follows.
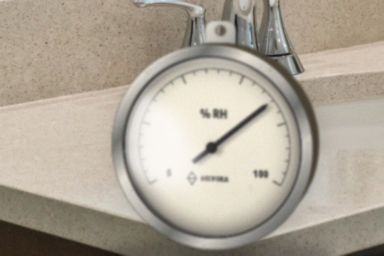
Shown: 72 %
